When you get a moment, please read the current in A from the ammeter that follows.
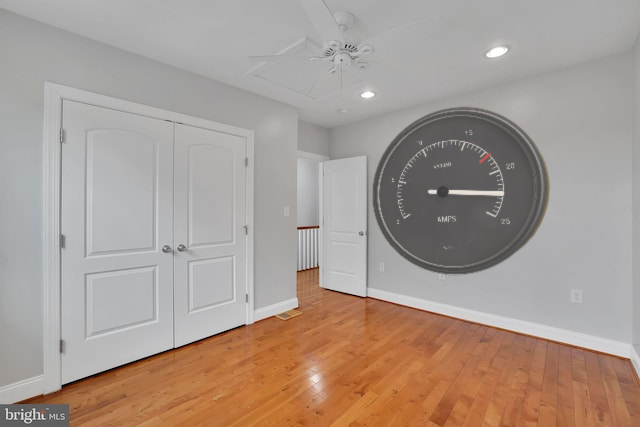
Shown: 22.5 A
